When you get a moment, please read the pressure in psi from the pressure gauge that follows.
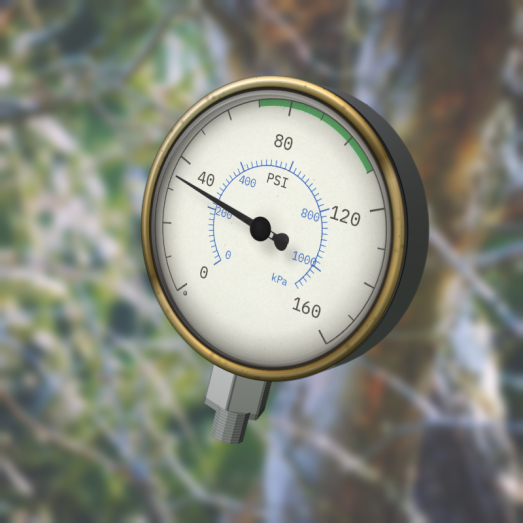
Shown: 35 psi
